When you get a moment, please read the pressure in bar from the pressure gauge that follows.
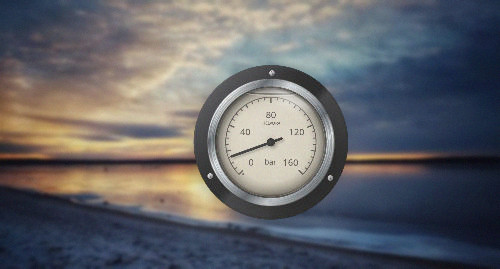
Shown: 15 bar
